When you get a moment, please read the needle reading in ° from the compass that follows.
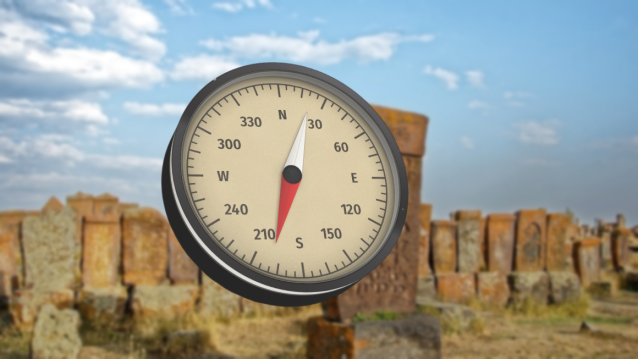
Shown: 200 °
